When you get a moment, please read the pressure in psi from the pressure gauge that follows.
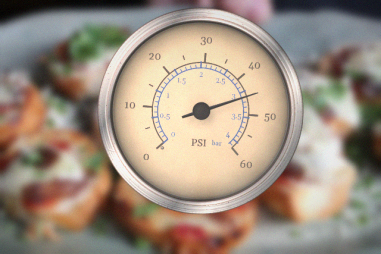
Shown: 45 psi
